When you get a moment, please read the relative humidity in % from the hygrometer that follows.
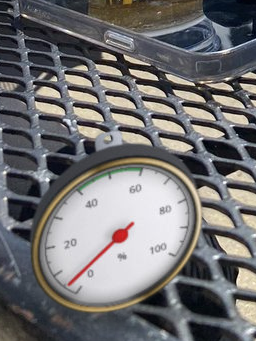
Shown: 5 %
